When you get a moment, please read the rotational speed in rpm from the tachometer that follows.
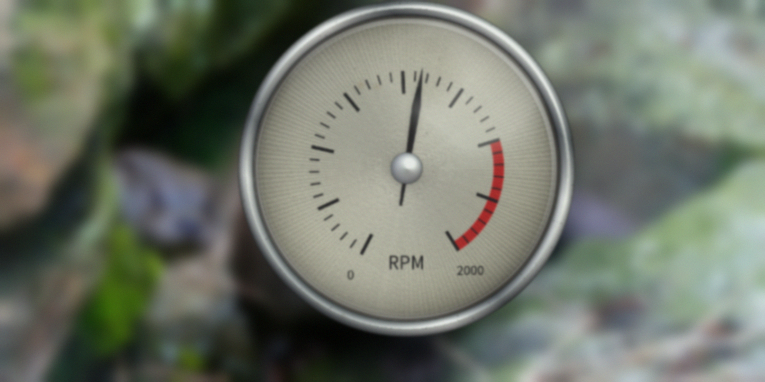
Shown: 1075 rpm
